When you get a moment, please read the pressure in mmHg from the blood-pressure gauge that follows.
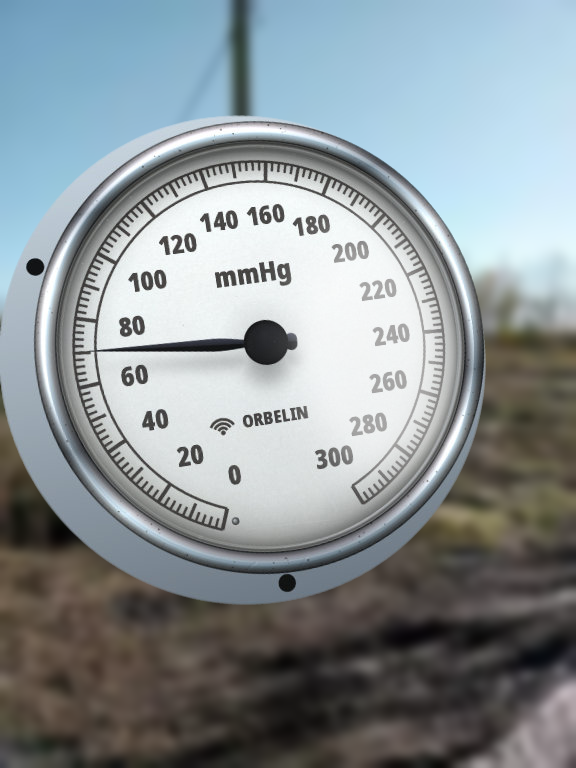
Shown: 70 mmHg
